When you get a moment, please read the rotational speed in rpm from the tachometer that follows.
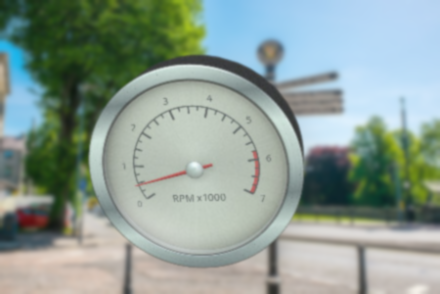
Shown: 500 rpm
